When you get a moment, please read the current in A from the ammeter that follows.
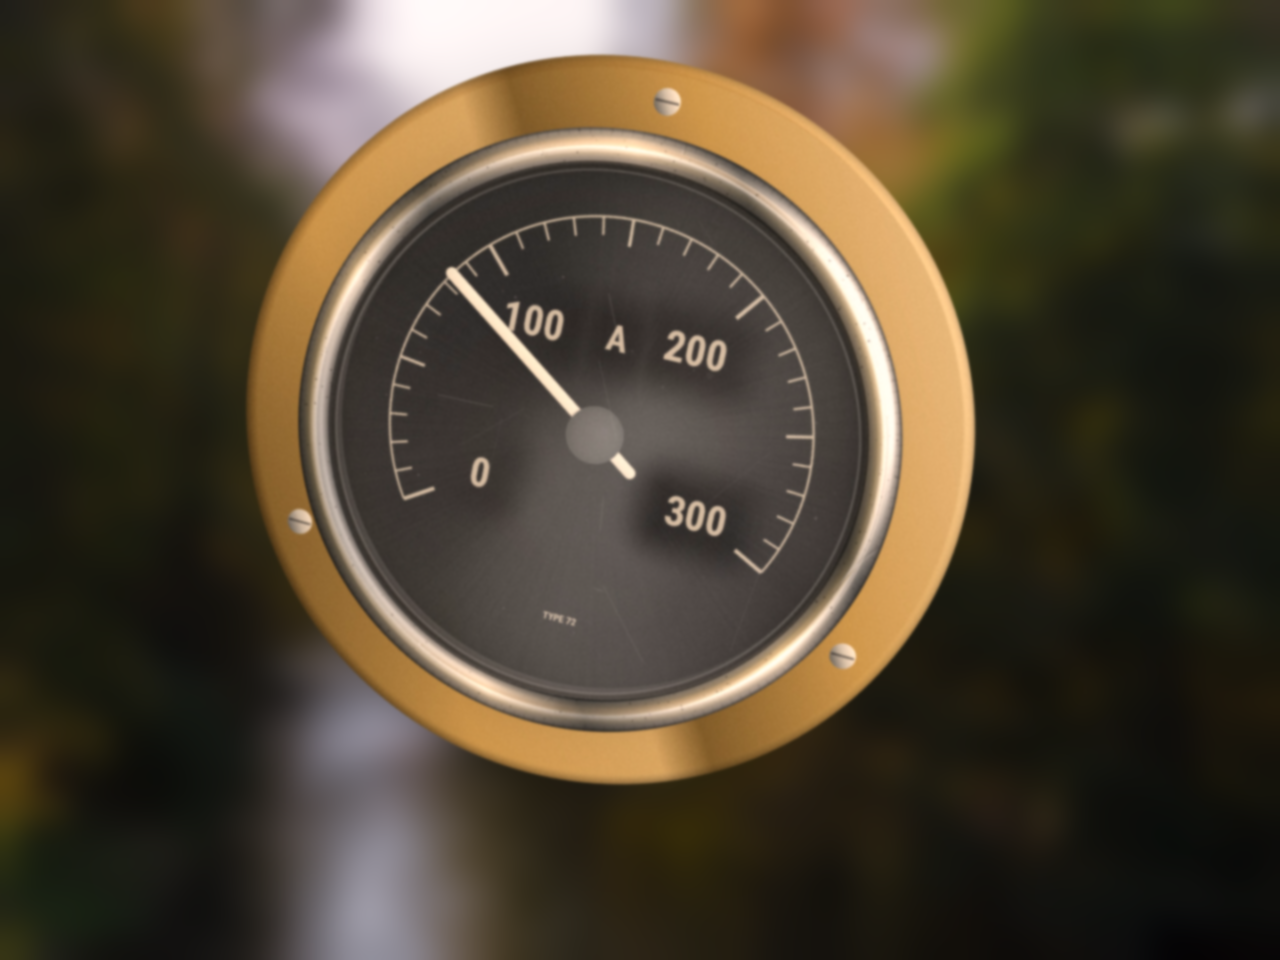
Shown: 85 A
